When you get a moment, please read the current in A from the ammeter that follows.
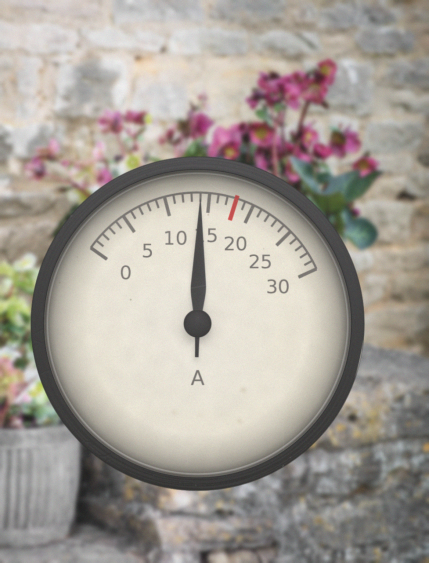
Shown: 14 A
